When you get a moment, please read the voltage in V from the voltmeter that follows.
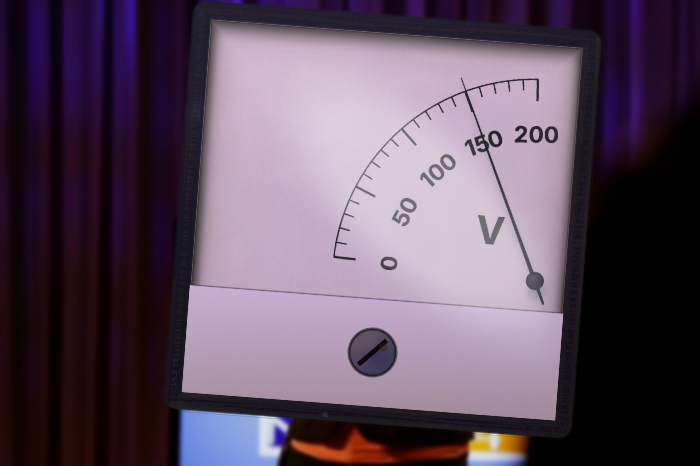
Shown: 150 V
